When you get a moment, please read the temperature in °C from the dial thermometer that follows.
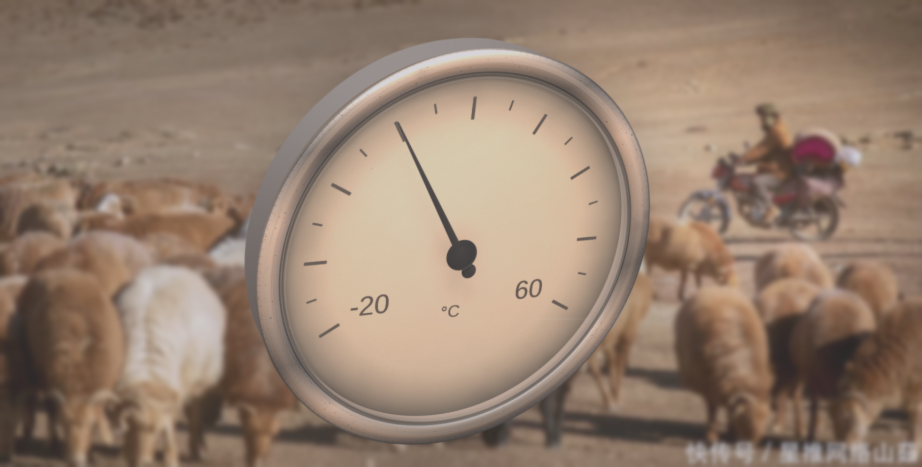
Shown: 10 °C
